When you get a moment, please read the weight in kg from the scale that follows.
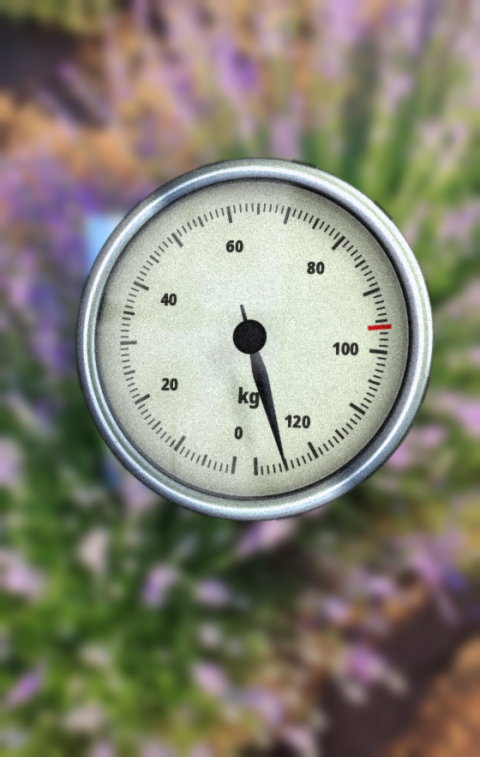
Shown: 125 kg
